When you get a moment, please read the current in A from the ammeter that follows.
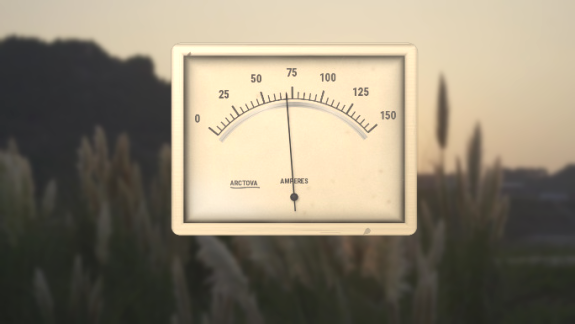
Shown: 70 A
